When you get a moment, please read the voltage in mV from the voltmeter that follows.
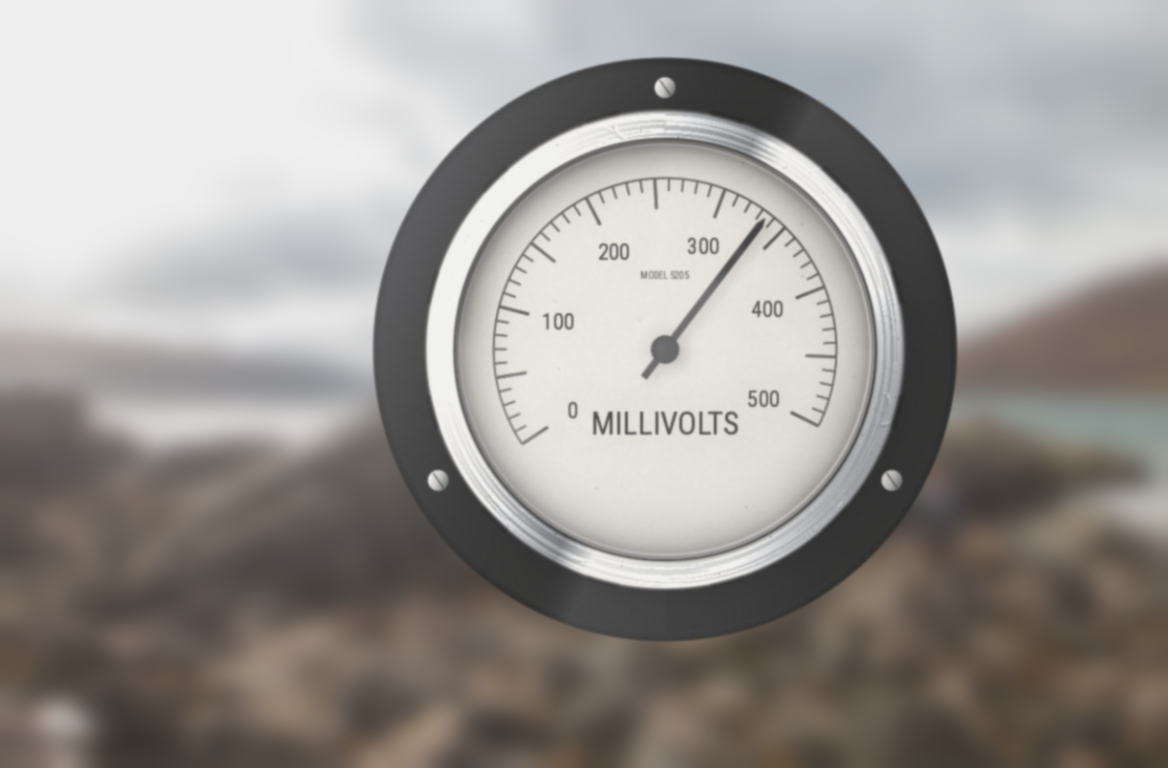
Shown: 335 mV
